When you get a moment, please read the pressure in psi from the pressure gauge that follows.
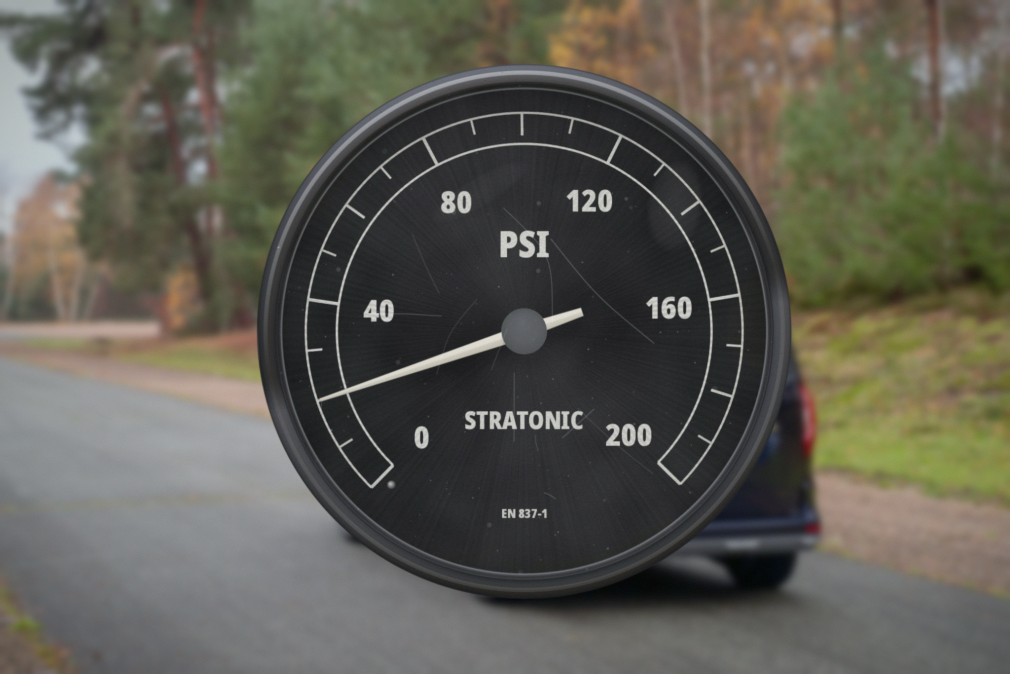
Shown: 20 psi
